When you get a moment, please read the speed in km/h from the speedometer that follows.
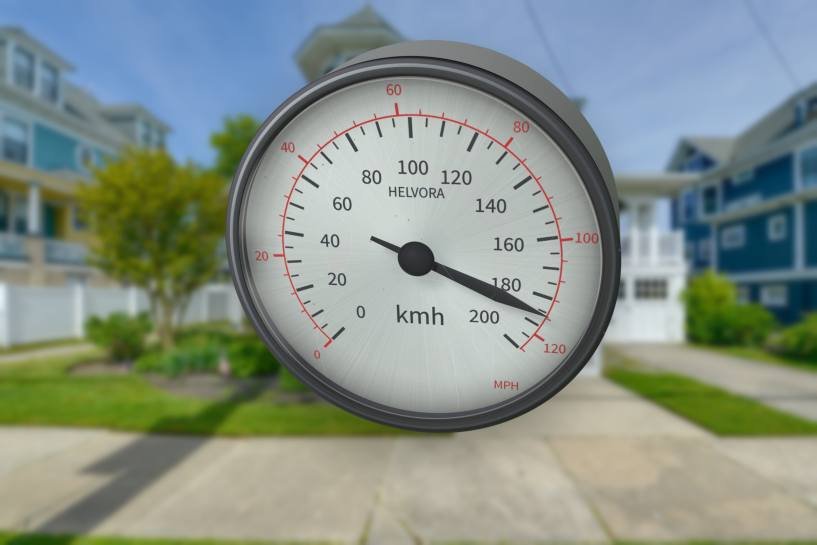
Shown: 185 km/h
